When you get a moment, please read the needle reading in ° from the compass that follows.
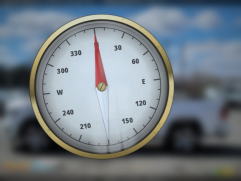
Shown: 0 °
